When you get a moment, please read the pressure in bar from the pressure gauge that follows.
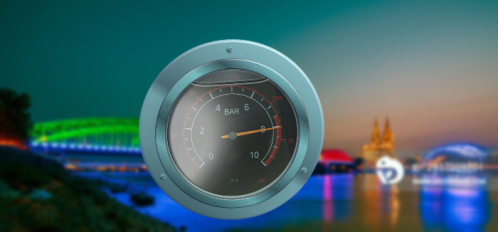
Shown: 8 bar
